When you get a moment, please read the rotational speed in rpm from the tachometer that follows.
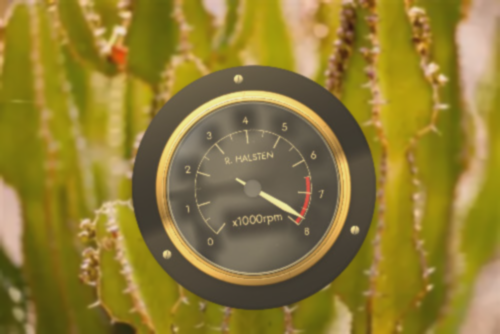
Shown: 7750 rpm
